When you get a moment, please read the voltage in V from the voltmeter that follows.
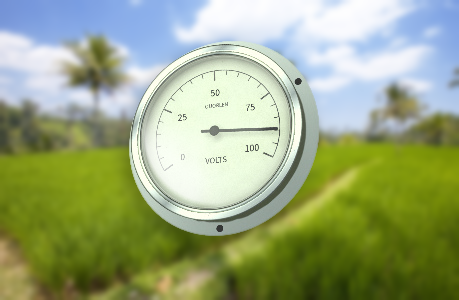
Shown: 90 V
